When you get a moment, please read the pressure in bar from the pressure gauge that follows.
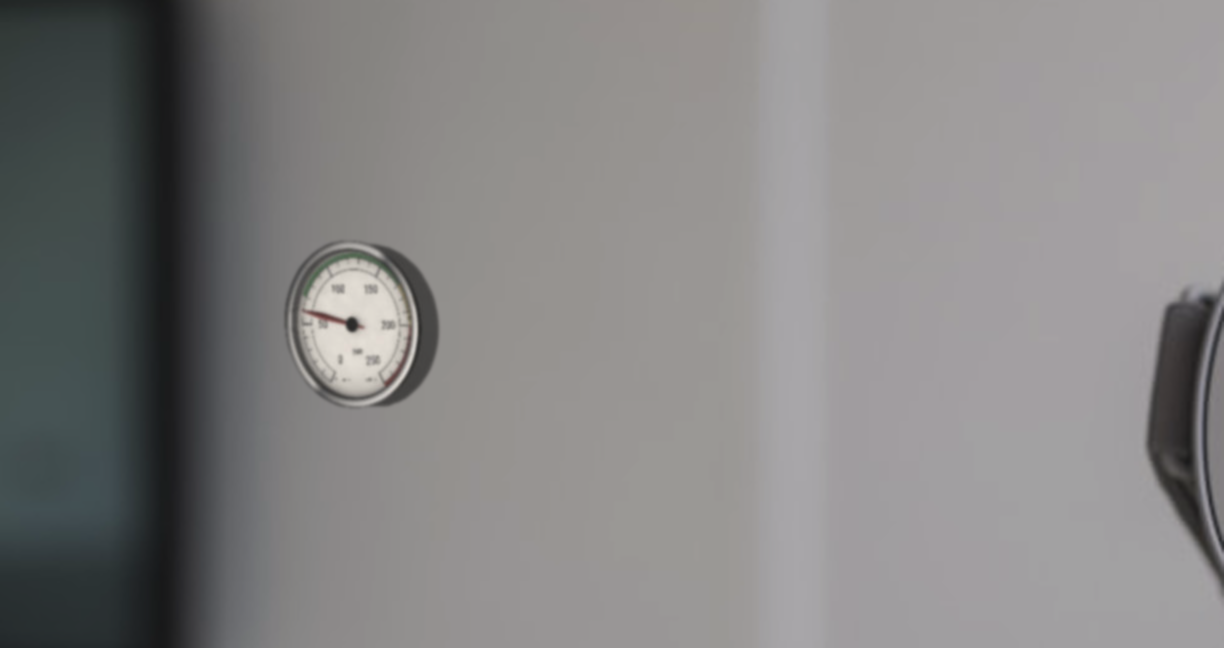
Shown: 60 bar
